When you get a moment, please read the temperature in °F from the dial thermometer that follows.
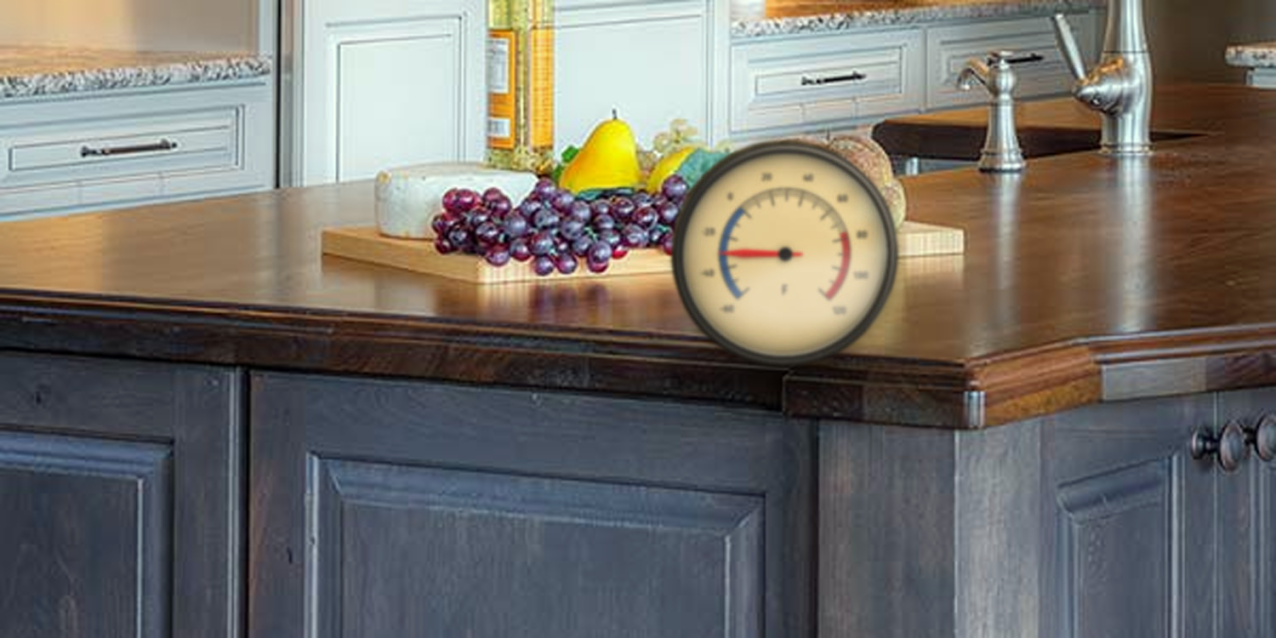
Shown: -30 °F
